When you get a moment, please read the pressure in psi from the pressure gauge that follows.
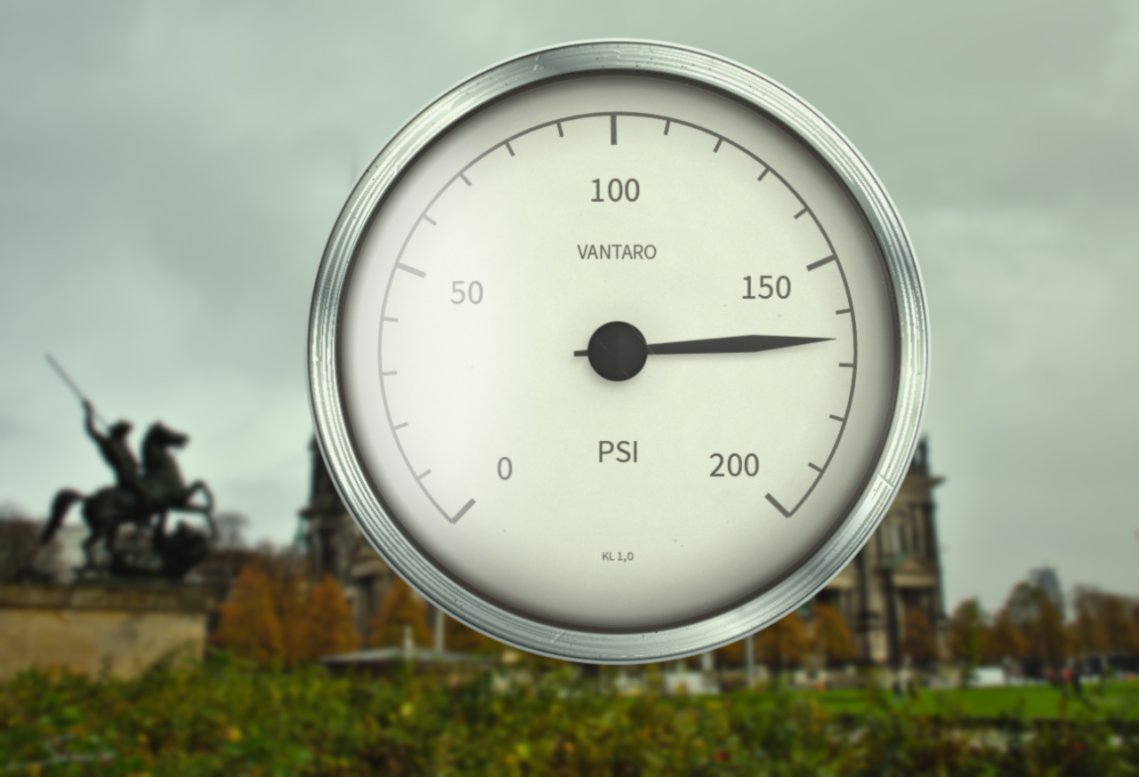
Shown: 165 psi
